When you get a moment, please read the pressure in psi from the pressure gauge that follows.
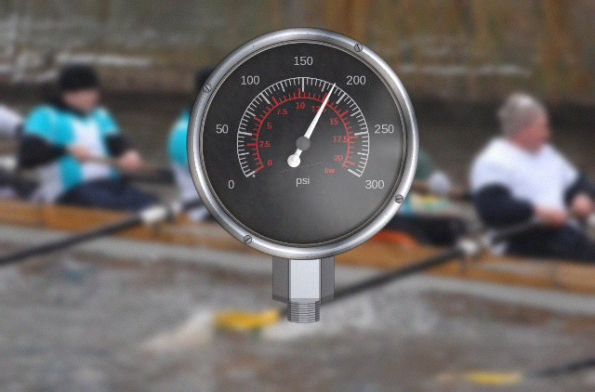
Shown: 185 psi
